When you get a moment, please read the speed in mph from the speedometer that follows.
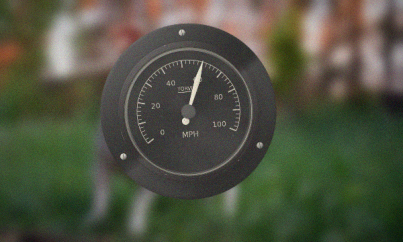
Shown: 60 mph
